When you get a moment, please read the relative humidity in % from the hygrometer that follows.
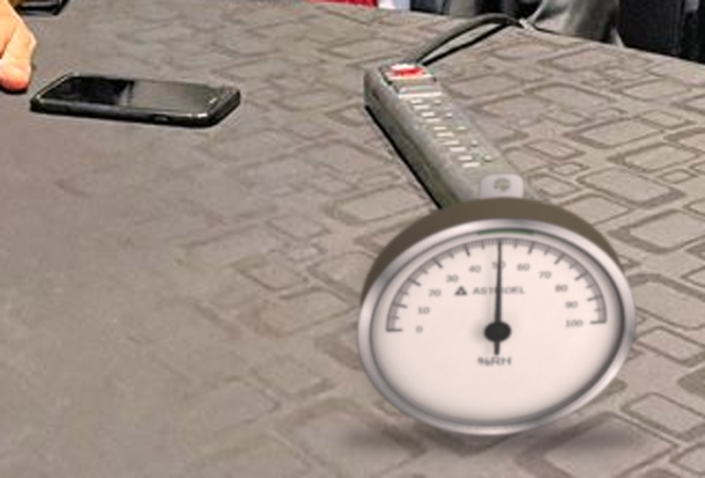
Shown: 50 %
